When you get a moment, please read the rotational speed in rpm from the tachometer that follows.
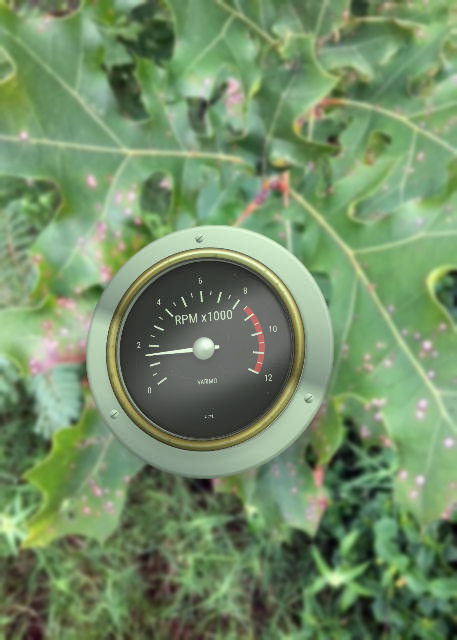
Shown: 1500 rpm
